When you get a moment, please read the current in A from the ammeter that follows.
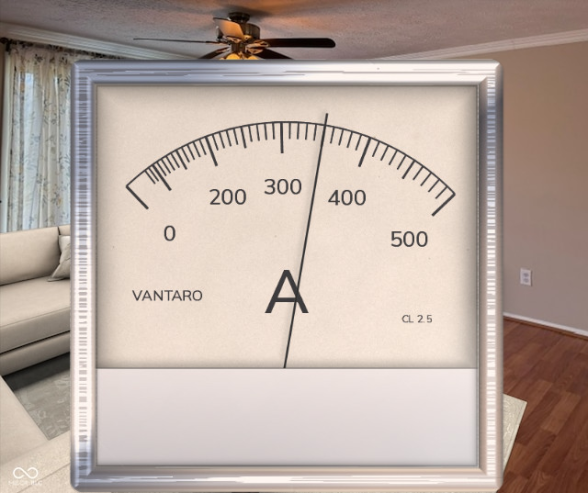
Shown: 350 A
